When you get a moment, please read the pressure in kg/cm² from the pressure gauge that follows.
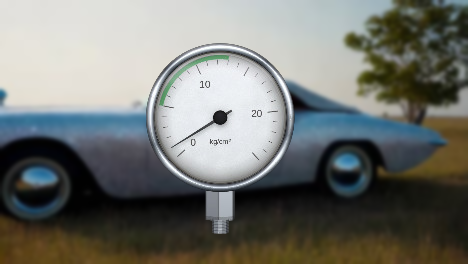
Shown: 1 kg/cm²
